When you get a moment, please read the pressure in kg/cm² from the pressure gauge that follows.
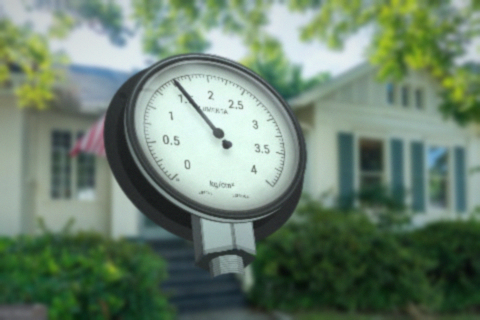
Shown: 1.5 kg/cm²
